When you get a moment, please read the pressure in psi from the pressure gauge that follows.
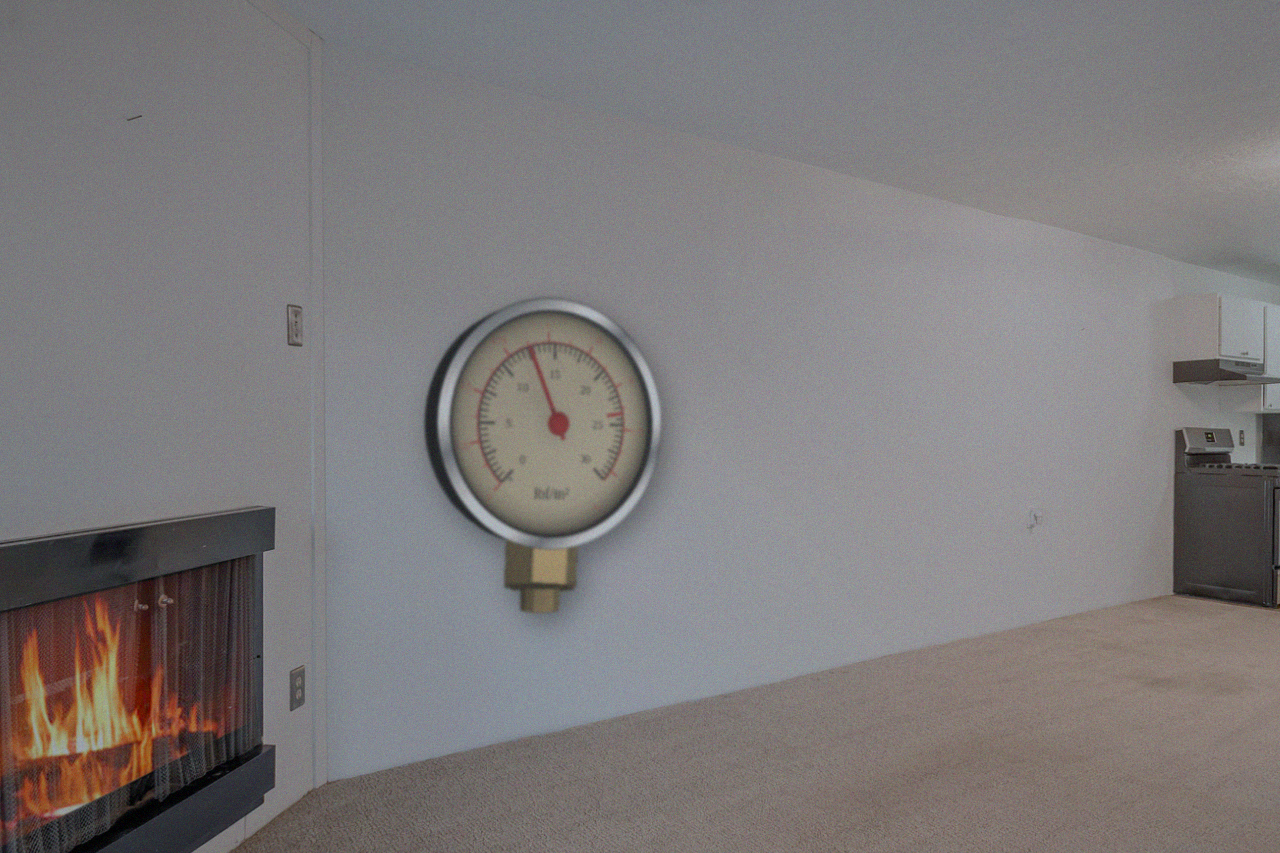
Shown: 12.5 psi
